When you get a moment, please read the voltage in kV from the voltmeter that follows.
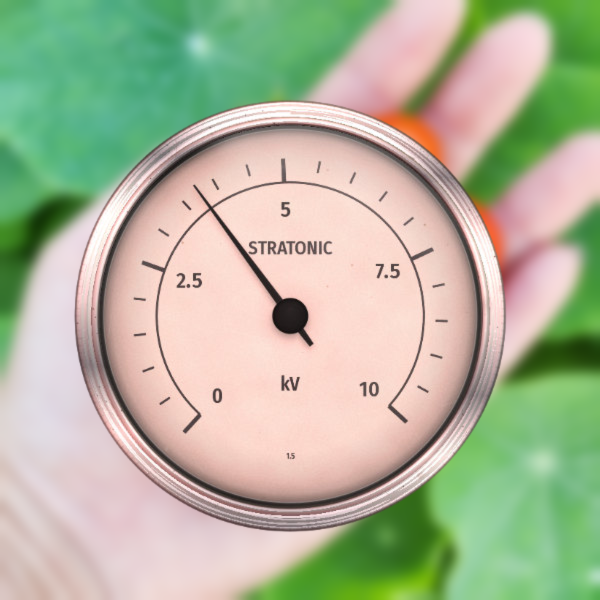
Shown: 3.75 kV
